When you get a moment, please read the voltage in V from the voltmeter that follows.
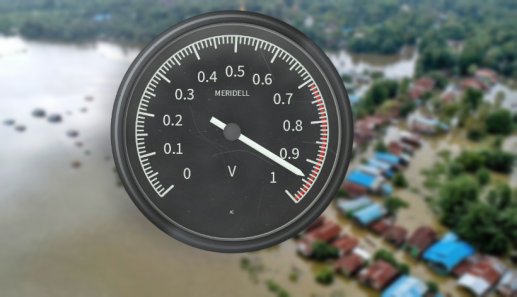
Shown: 0.94 V
